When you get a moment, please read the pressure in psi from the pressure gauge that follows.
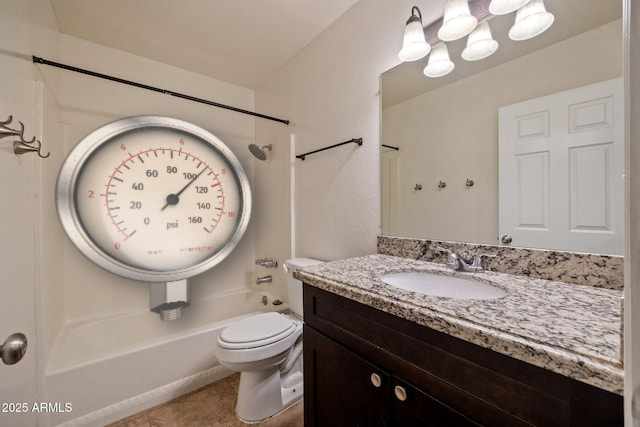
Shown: 105 psi
